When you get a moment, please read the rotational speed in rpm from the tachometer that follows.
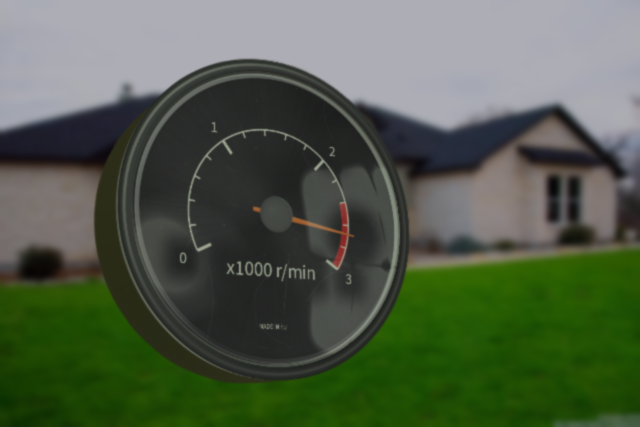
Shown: 2700 rpm
